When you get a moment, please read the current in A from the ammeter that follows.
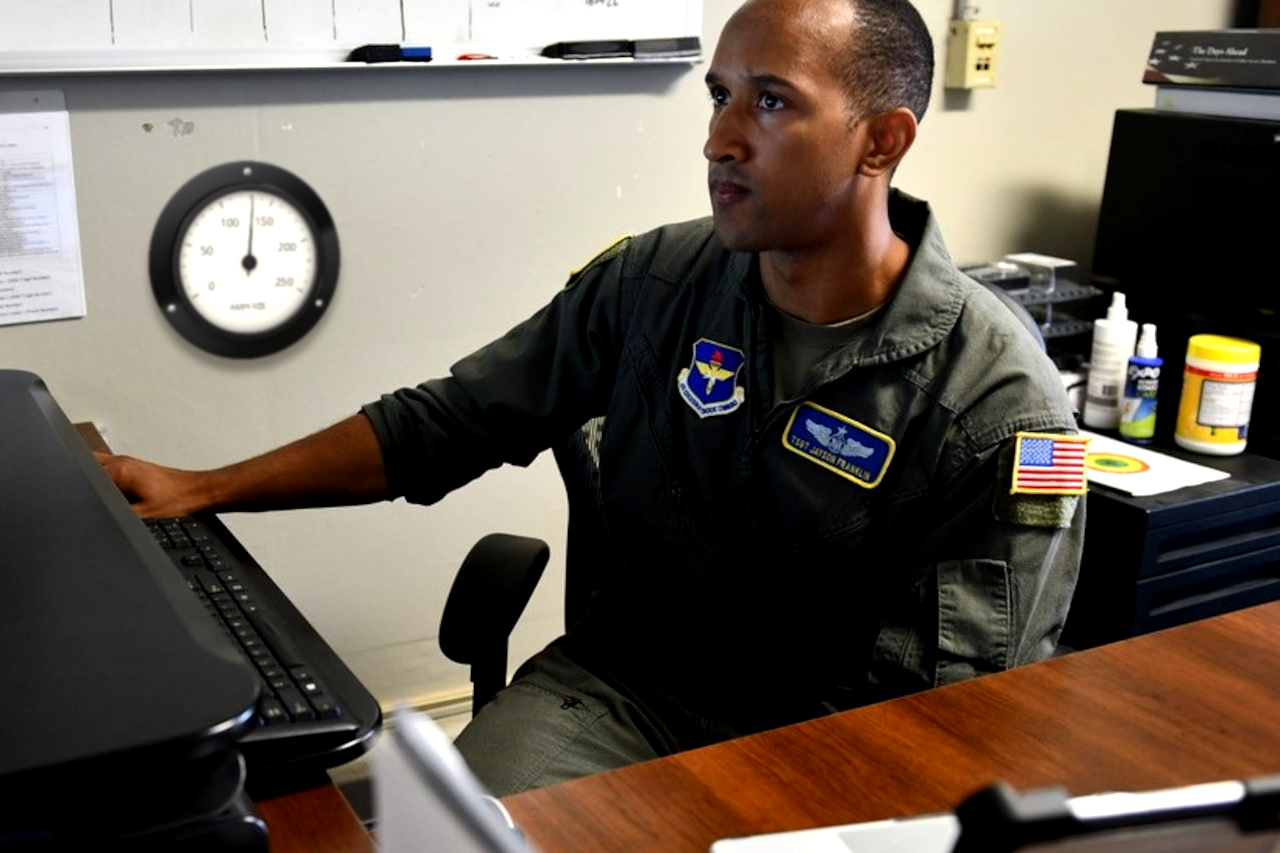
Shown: 130 A
